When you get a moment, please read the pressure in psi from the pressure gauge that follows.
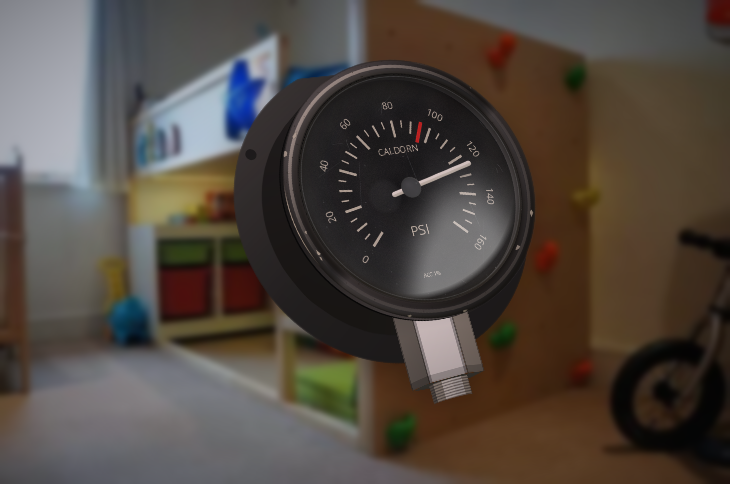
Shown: 125 psi
